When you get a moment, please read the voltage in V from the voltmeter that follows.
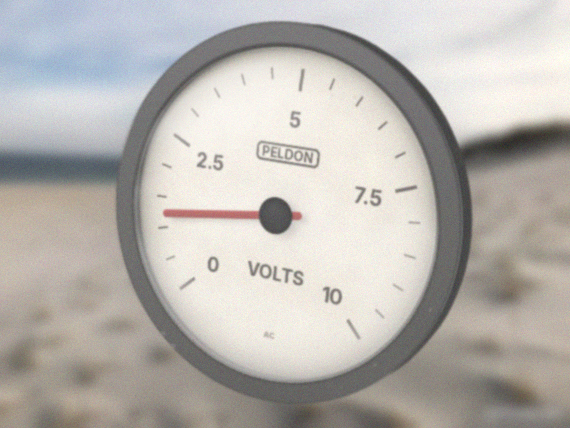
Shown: 1.25 V
